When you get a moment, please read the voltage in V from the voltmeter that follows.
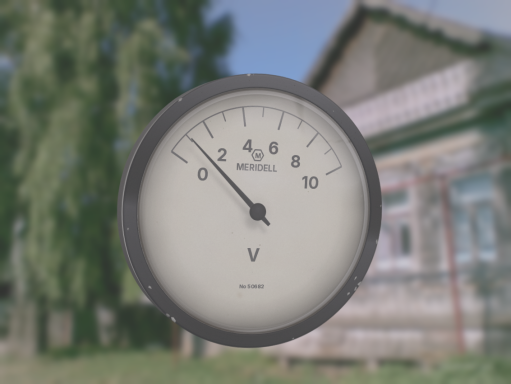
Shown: 1 V
